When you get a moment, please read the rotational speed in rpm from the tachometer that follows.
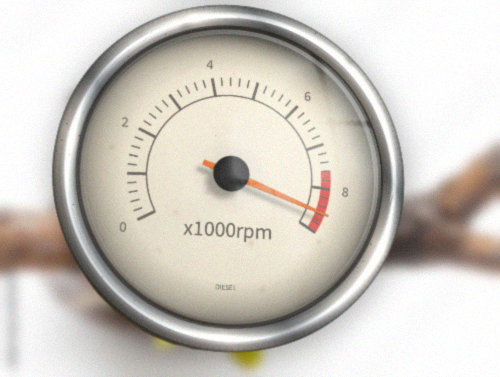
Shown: 8600 rpm
